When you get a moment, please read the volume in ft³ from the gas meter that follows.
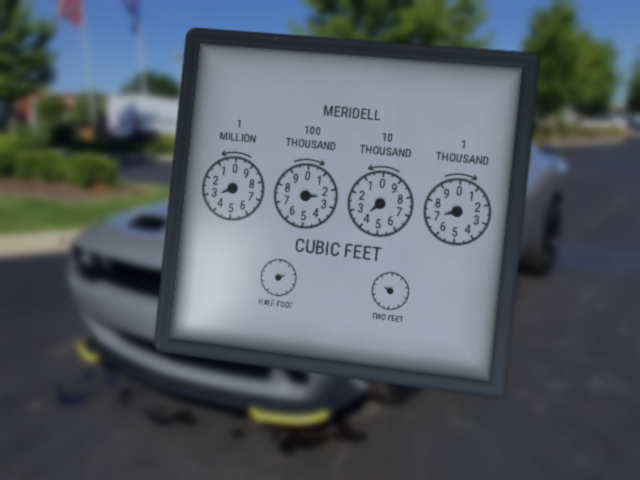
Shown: 323700 ft³
